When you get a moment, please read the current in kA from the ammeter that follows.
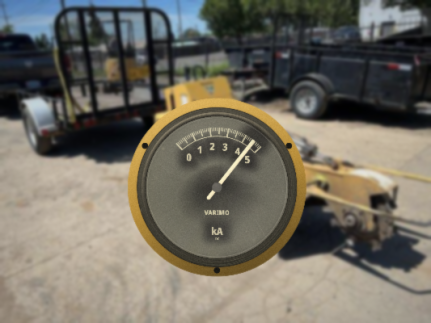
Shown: 4.5 kA
